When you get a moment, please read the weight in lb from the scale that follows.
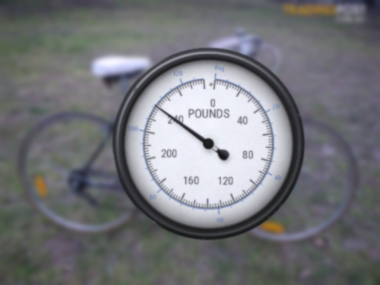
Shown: 240 lb
